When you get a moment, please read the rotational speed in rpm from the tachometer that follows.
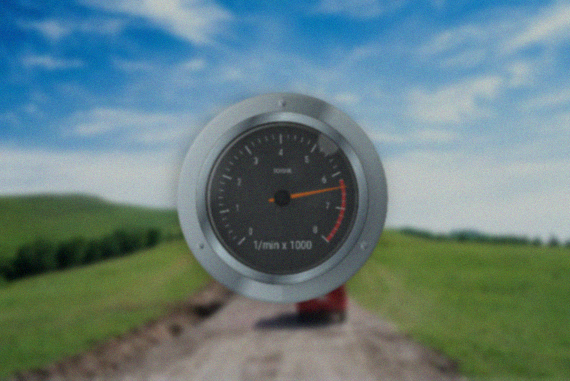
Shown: 6400 rpm
